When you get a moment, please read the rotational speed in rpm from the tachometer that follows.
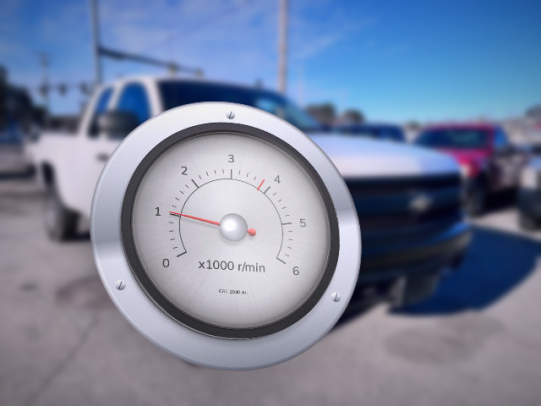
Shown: 1000 rpm
